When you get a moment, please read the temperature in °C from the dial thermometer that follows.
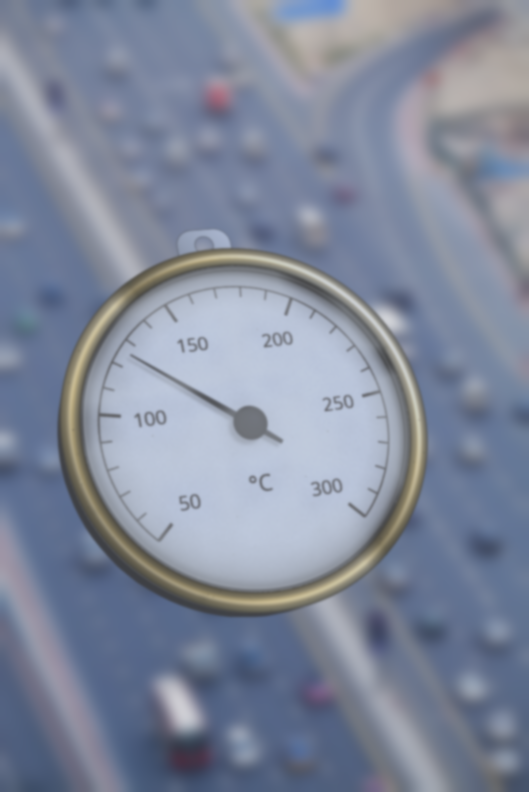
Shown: 125 °C
